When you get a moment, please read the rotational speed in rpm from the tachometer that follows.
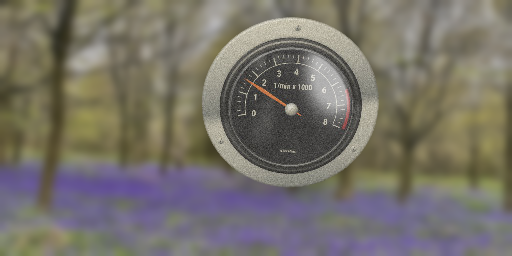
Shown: 1600 rpm
